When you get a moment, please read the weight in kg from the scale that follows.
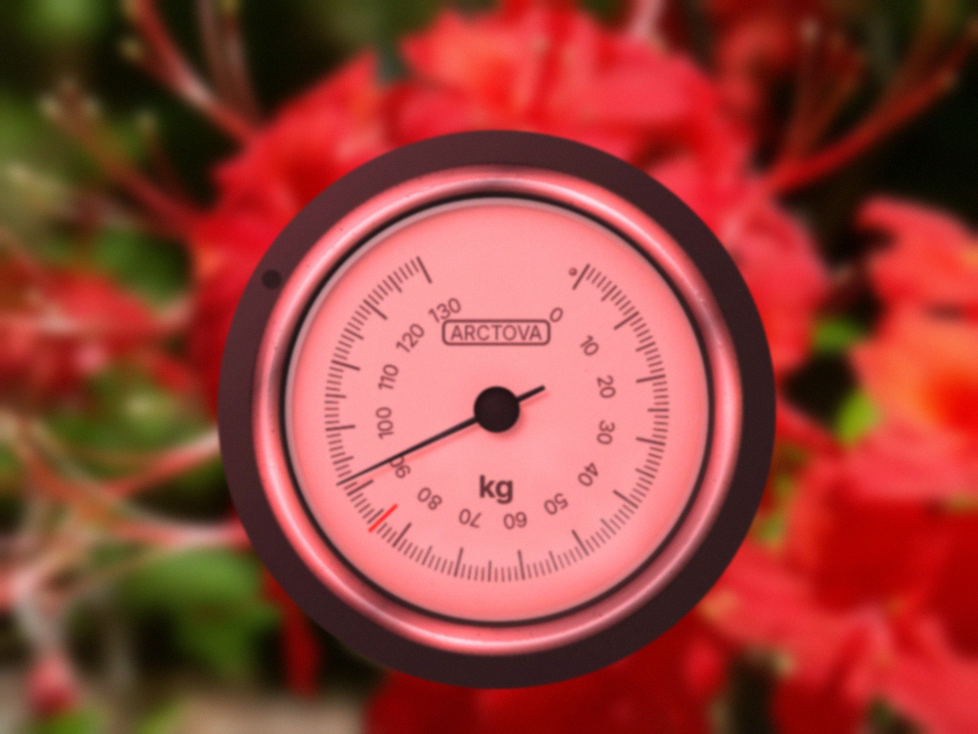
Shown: 92 kg
